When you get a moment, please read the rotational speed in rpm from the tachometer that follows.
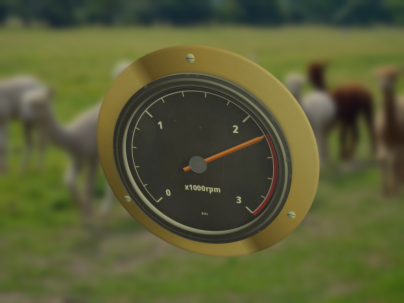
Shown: 2200 rpm
